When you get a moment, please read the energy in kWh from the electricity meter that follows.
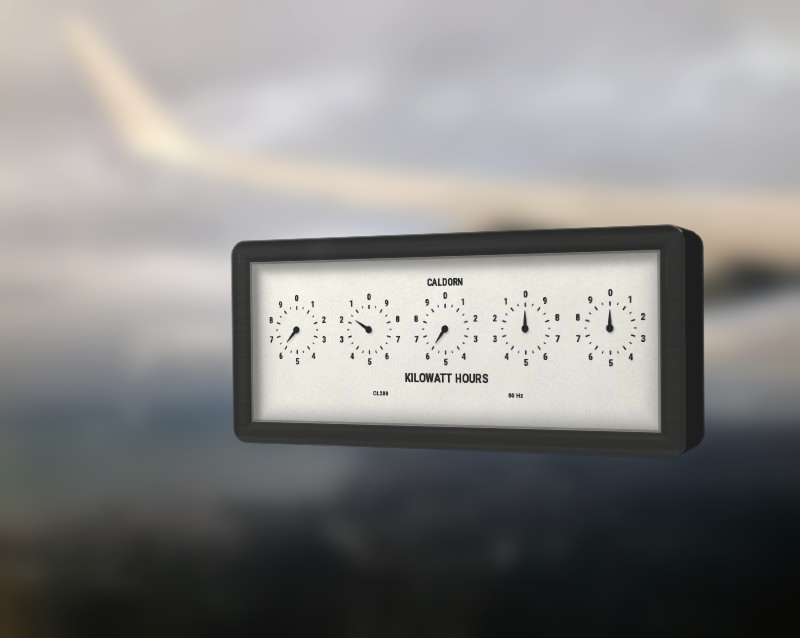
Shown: 61600 kWh
